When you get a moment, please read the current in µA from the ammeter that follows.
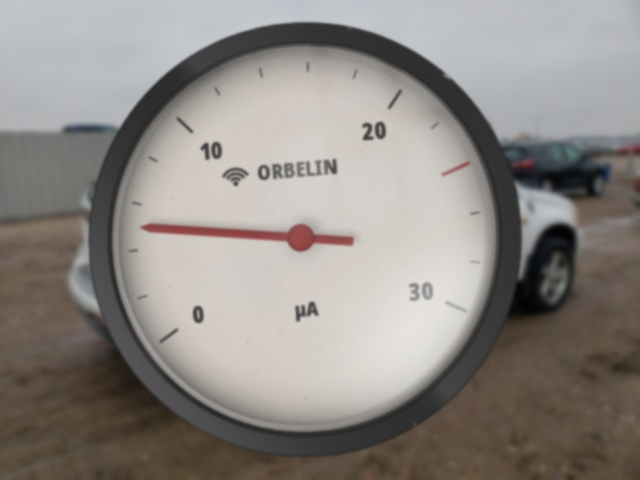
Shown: 5 µA
